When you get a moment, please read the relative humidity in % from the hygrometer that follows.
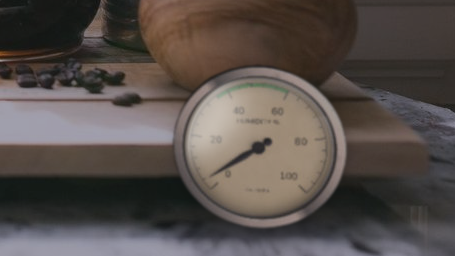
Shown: 4 %
